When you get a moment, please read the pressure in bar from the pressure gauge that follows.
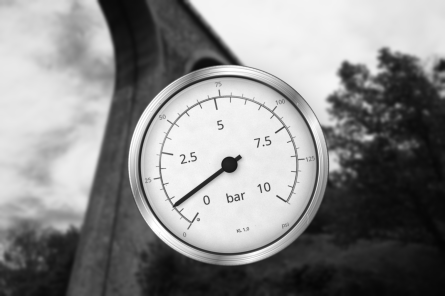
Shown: 0.75 bar
